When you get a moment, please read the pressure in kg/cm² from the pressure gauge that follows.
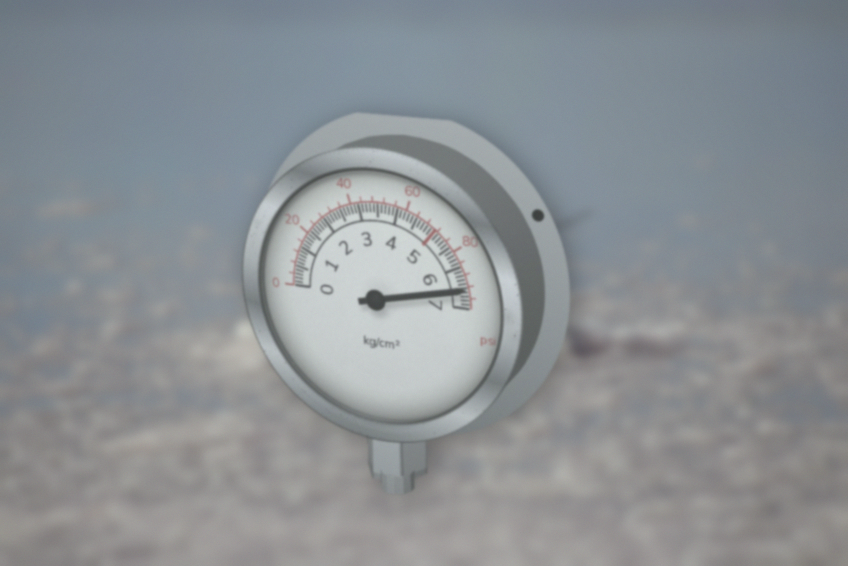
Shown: 6.5 kg/cm²
